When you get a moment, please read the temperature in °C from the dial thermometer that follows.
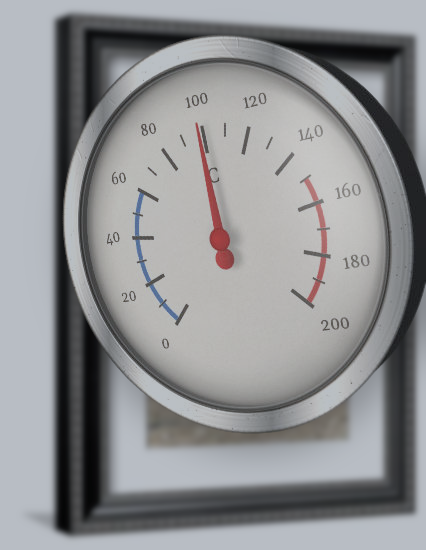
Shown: 100 °C
